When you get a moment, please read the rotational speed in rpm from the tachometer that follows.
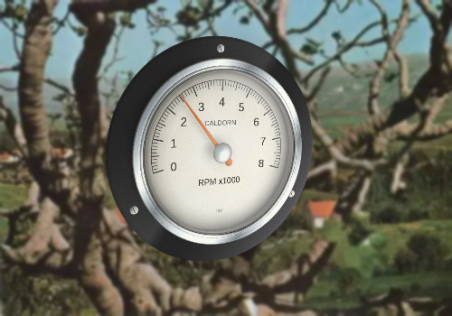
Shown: 2500 rpm
